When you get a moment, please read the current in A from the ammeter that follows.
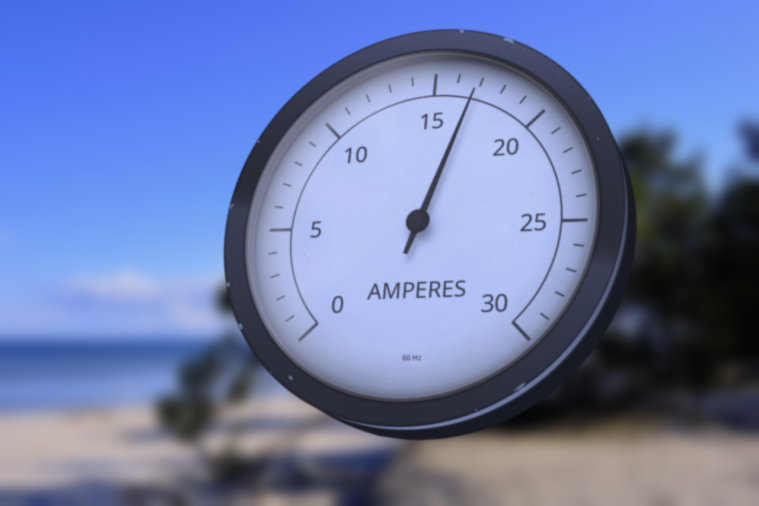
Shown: 17 A
